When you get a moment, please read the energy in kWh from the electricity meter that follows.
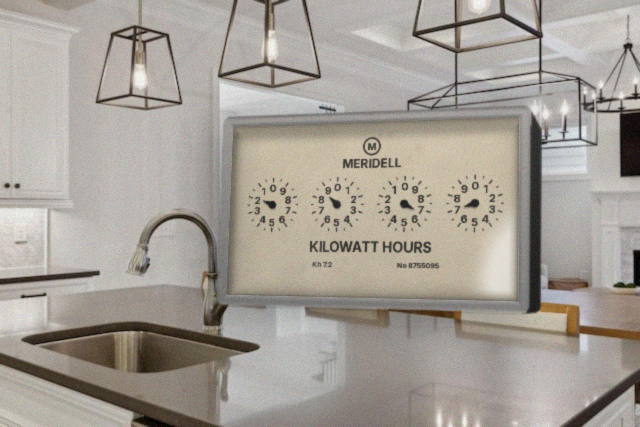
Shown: 1867 kWh
